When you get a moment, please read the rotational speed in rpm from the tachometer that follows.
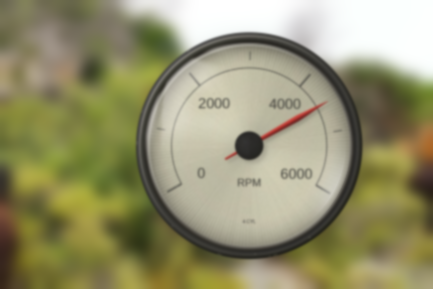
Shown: 4500 rpm
